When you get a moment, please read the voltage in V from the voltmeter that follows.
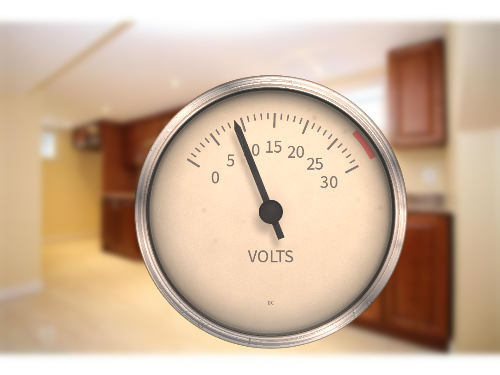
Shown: 9 V
